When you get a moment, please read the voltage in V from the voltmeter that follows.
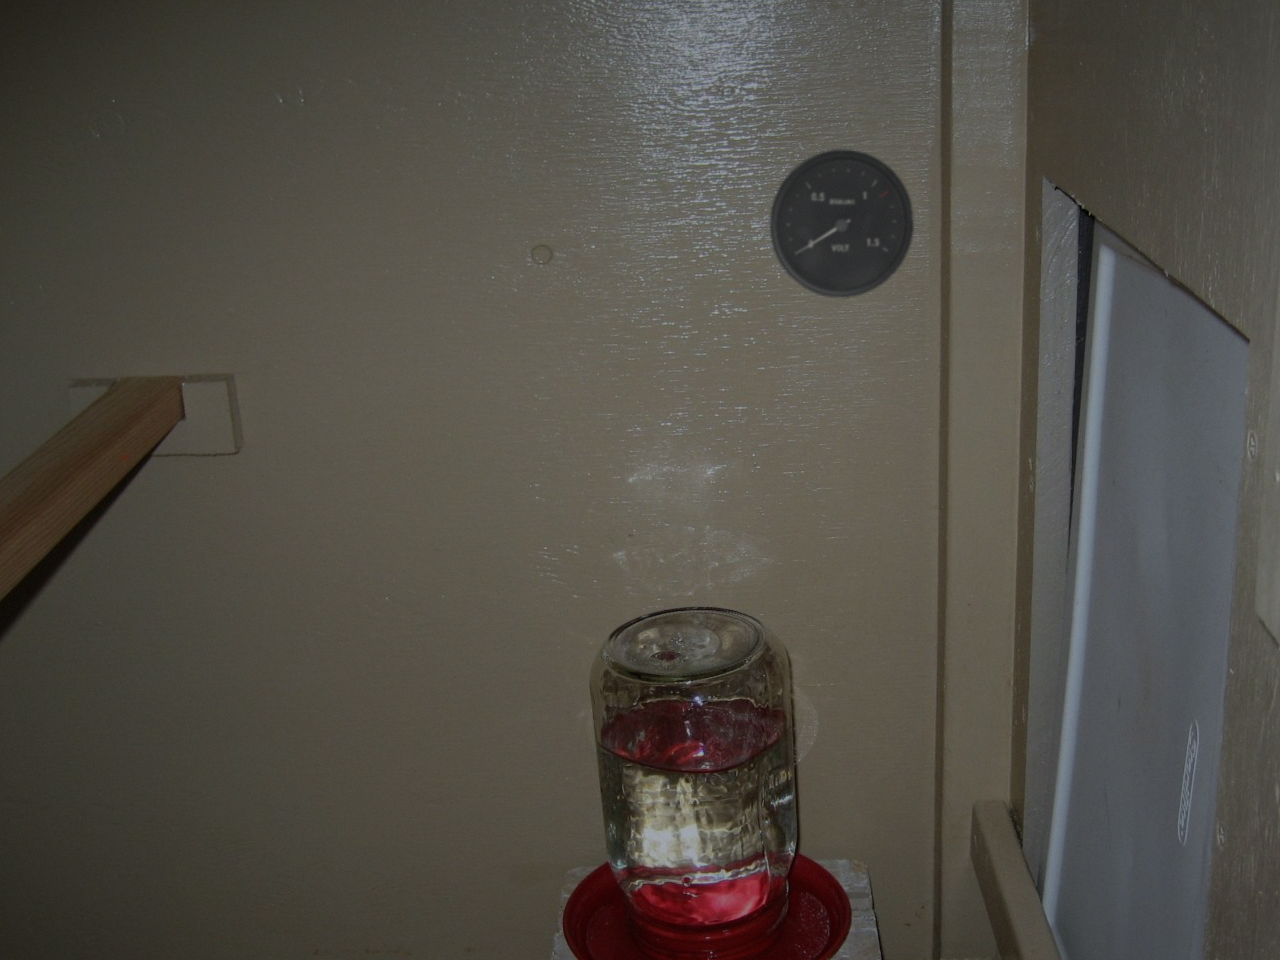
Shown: 0 V
